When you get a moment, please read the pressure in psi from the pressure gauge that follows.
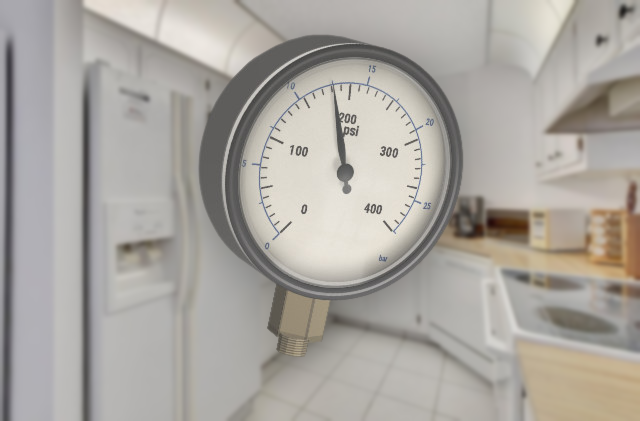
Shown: 180 psi
